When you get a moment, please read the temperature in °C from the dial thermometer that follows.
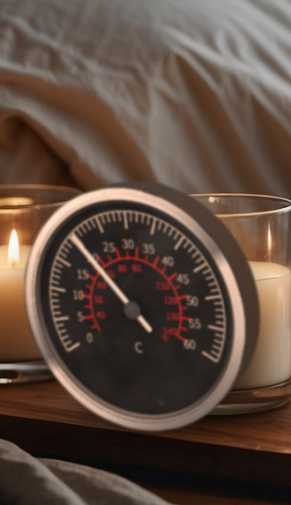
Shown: 20 °C
